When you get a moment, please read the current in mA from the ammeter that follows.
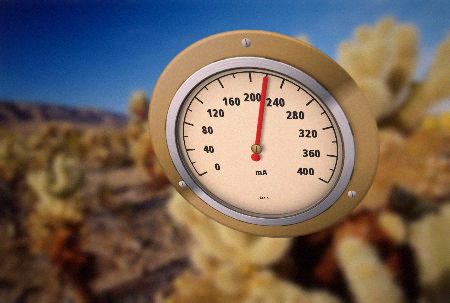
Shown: 220 mA
